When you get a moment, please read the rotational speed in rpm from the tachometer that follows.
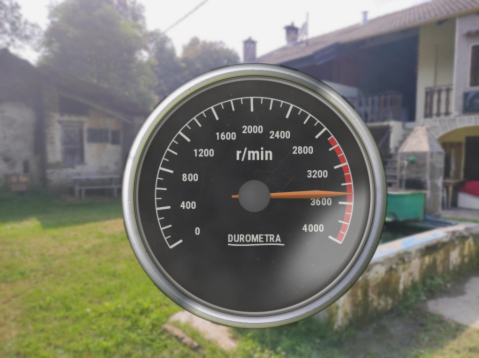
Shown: 3500 rpm
